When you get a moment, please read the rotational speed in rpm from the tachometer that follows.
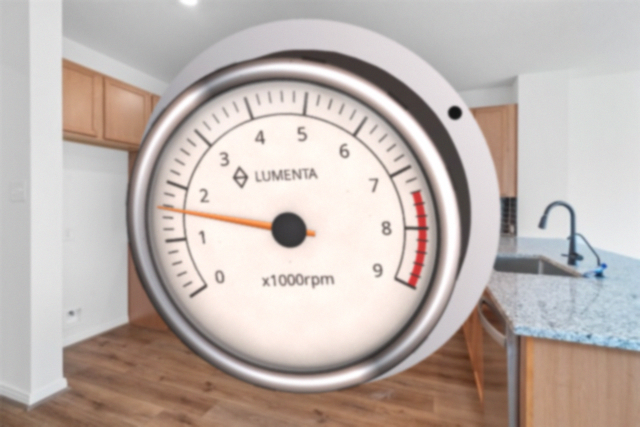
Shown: 1600 rpm
